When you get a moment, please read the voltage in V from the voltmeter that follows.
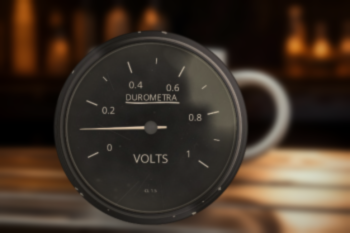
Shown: 0.1 V
